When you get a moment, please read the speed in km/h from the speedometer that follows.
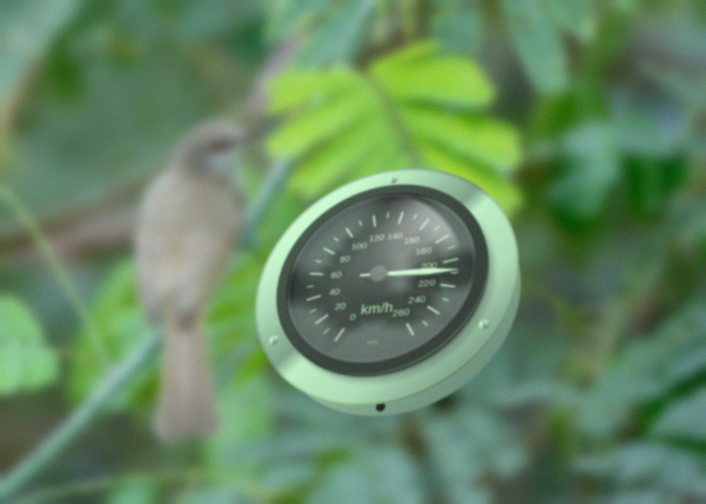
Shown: 210 km/h
